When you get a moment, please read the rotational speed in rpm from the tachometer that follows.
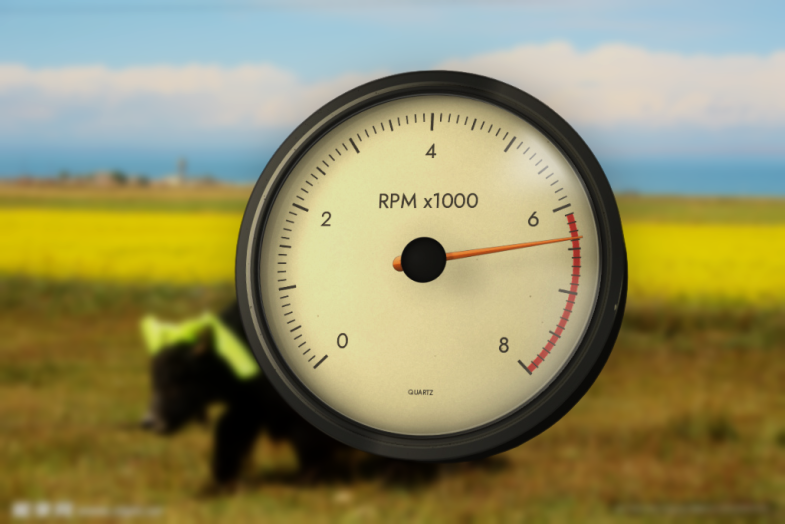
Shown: 6400 rpm
